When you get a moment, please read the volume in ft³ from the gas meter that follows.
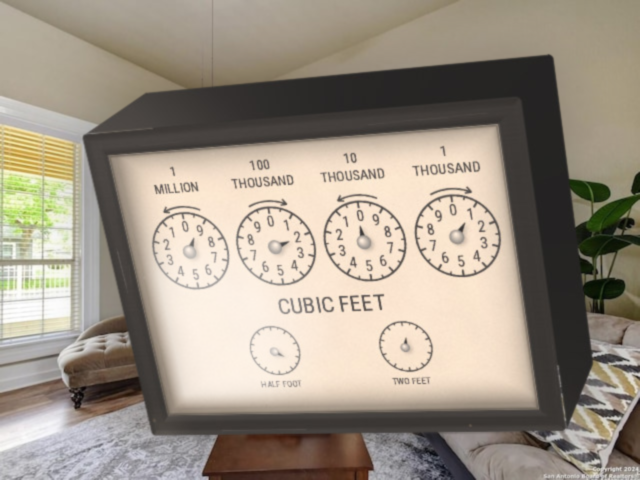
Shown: 920100 ft³
